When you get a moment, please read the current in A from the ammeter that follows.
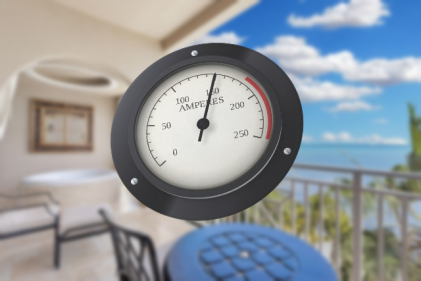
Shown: 150 A
